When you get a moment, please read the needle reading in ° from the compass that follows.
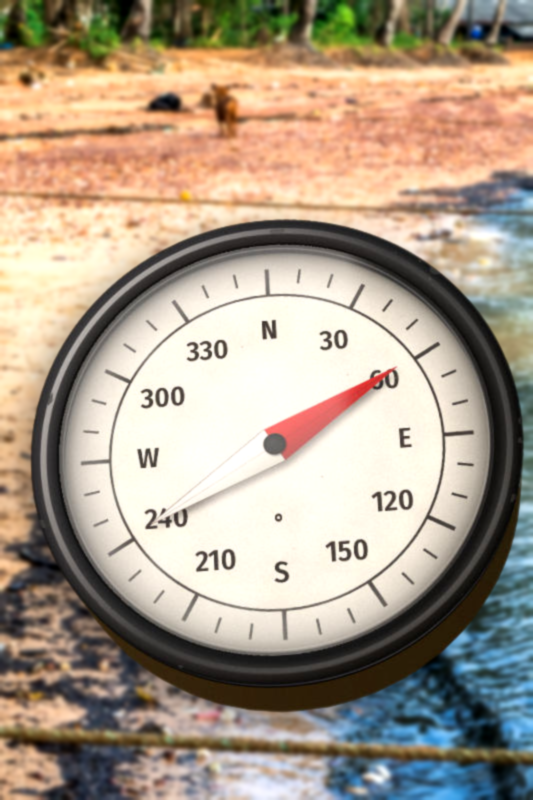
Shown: 60 °
